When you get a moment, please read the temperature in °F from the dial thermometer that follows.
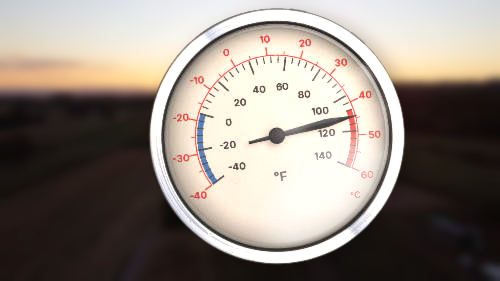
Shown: 112 °F
